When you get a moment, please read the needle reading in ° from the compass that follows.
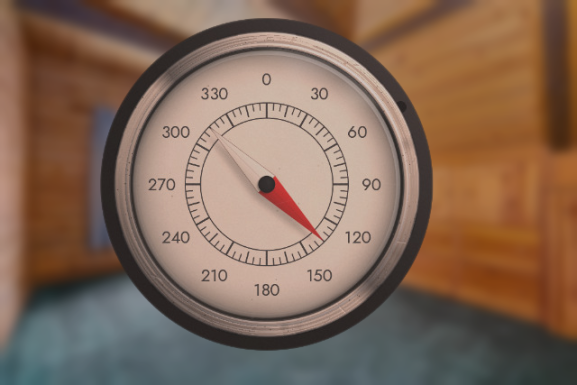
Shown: 135 °
